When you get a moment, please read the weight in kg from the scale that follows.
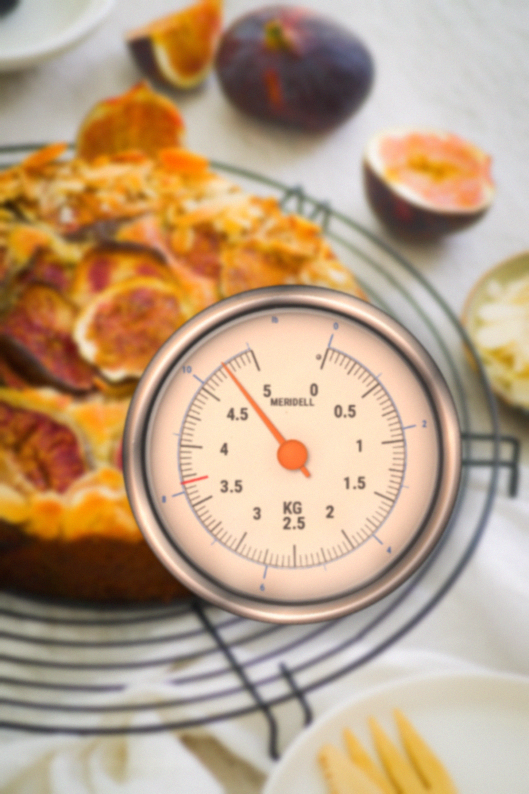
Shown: 4.75 kg
